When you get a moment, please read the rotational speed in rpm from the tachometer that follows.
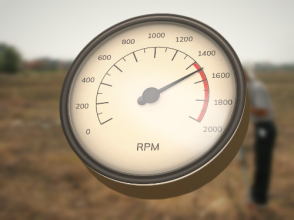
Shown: 1500 rpm
